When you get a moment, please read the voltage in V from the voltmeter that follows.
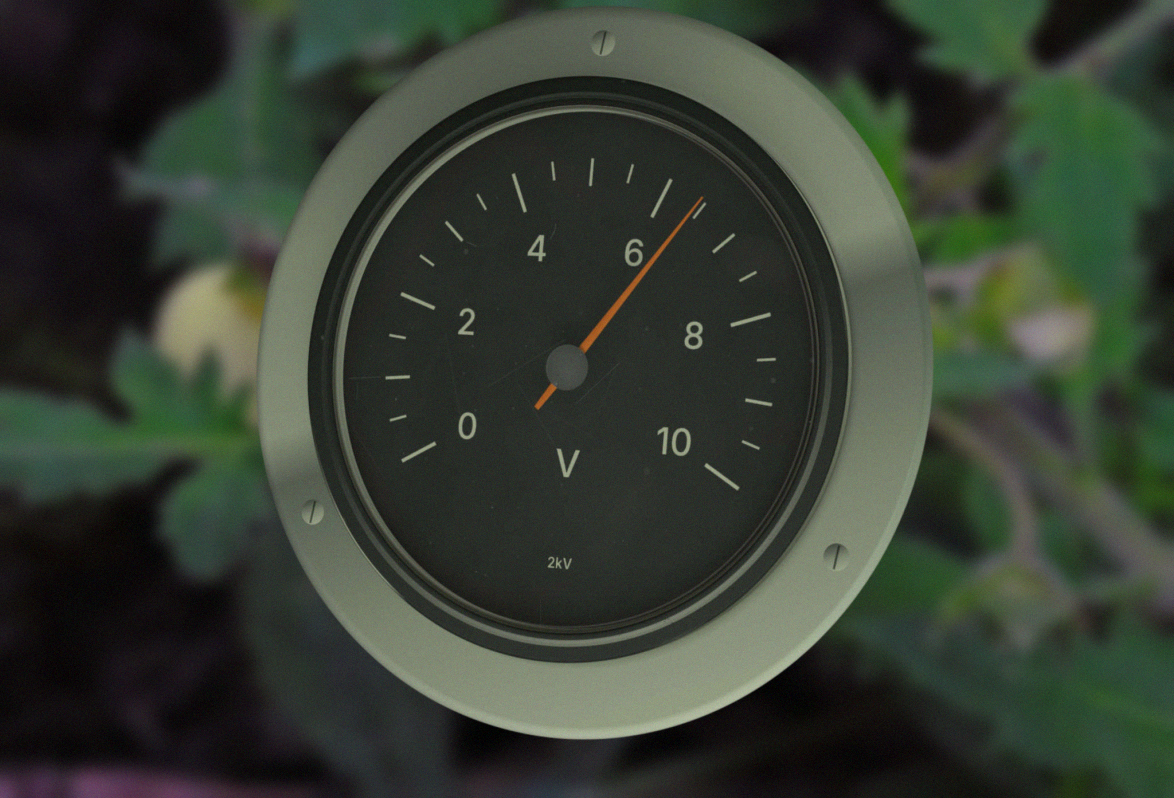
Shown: 6.5 V
